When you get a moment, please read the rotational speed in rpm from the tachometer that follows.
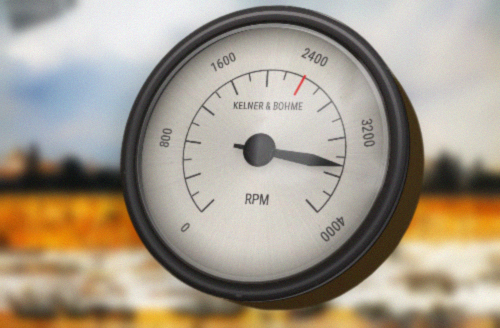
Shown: 3500 rpm
